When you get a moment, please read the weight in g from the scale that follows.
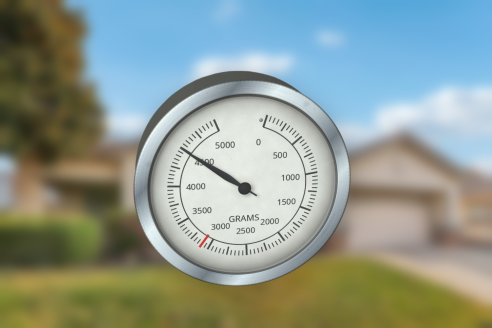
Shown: 4500 g
